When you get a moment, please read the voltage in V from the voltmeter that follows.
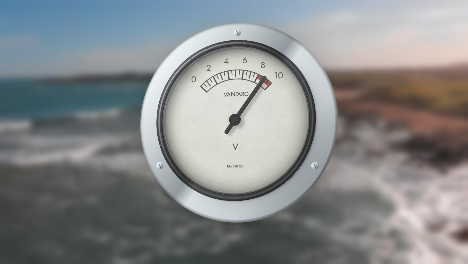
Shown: 9 V
